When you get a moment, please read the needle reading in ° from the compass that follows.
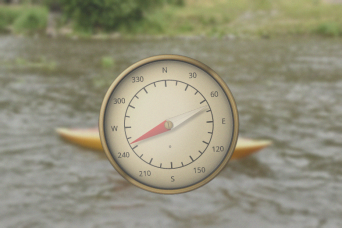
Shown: 247.5 °
